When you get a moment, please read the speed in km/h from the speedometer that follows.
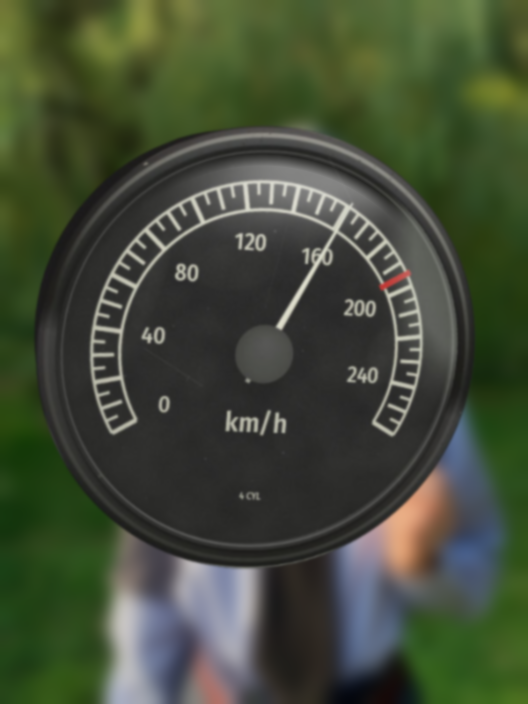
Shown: 160 km/h
